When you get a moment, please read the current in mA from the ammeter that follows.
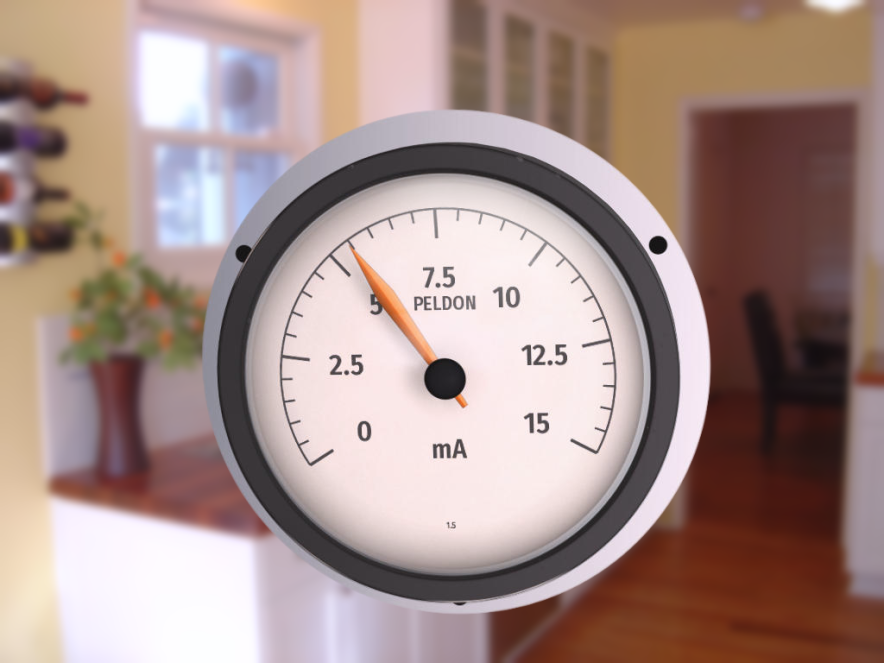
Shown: 5.5 mA
